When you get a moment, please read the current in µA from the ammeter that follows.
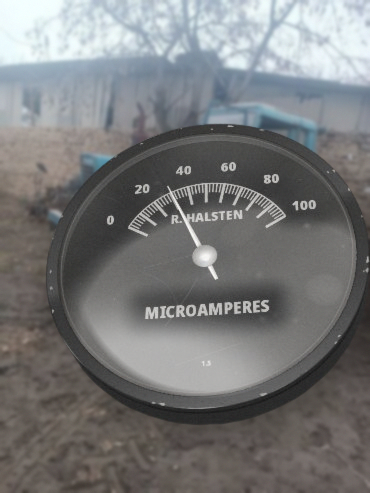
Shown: 30 µA
